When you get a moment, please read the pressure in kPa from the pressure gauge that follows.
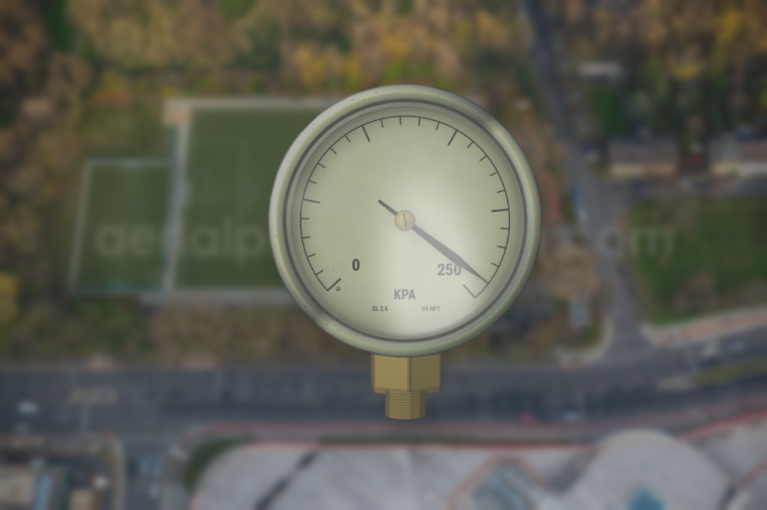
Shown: 240 kPa
